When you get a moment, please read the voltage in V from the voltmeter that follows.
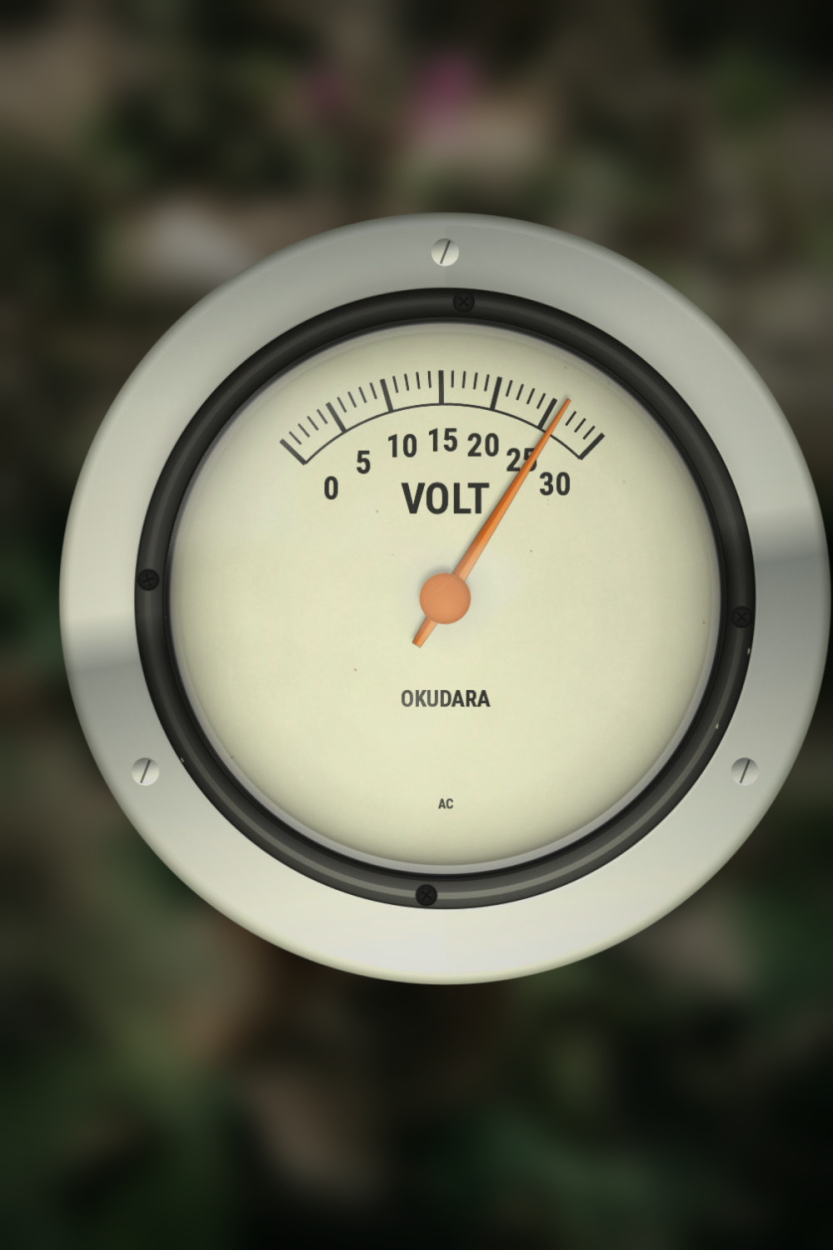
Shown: 26 V
